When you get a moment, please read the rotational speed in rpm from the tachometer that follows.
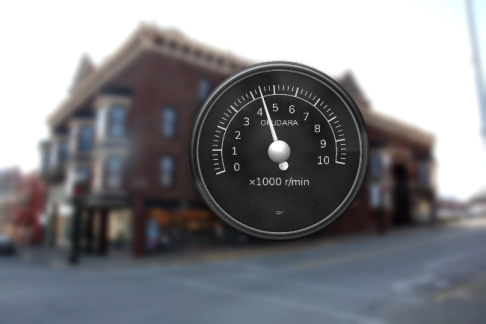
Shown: 4400 rpm
